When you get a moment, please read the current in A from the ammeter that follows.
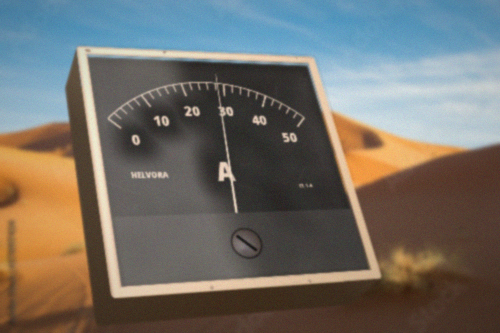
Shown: 28 A
